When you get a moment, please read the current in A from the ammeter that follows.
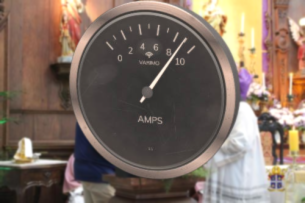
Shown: 9 A
